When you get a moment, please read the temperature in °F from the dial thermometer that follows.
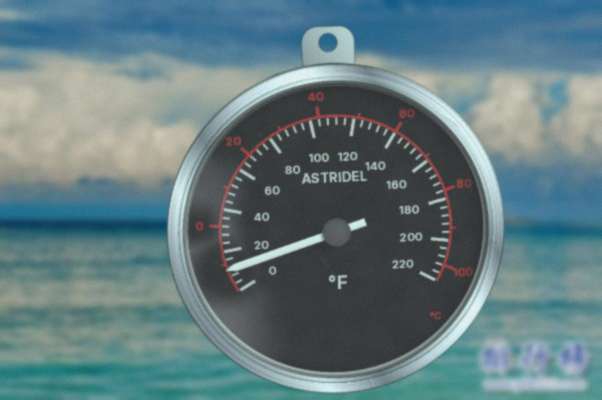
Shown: 12 °F
